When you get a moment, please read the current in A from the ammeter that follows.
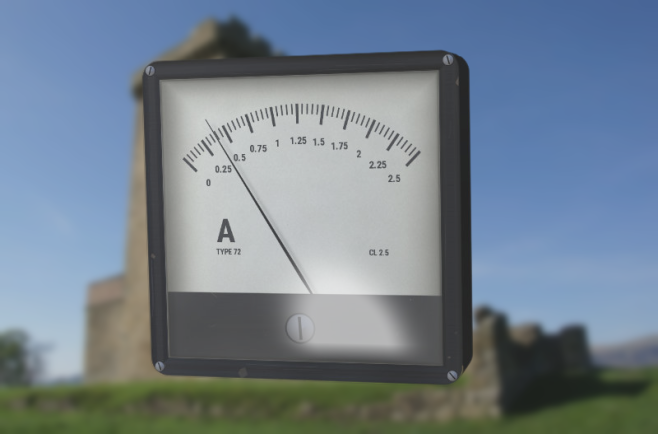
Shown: 0.4 A
